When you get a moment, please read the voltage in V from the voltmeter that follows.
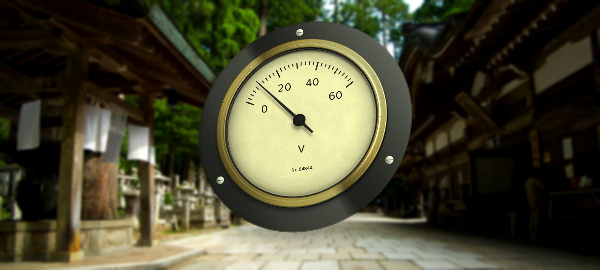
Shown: 10 V
